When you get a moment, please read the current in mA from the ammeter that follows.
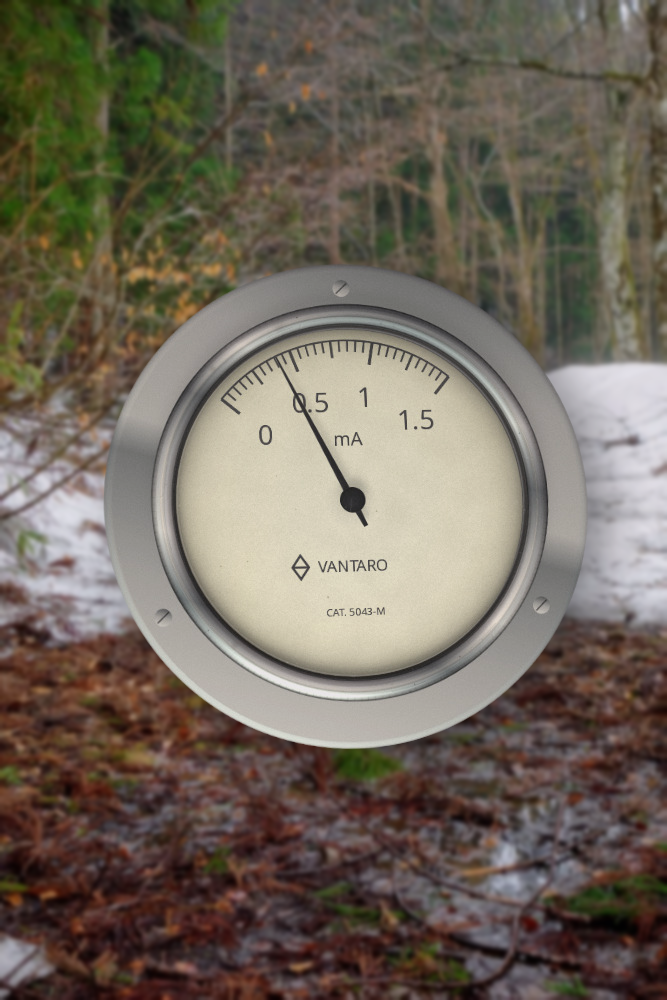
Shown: 0.4 mA
